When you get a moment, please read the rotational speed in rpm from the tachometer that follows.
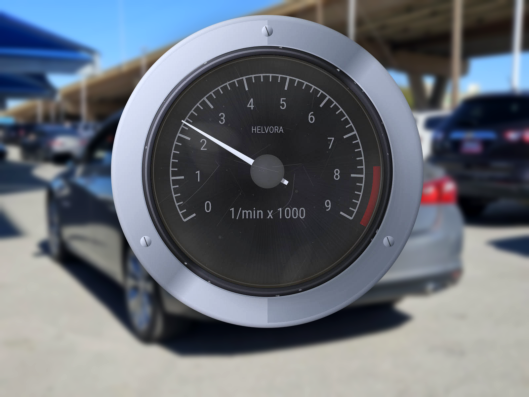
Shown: 2300 rpm
